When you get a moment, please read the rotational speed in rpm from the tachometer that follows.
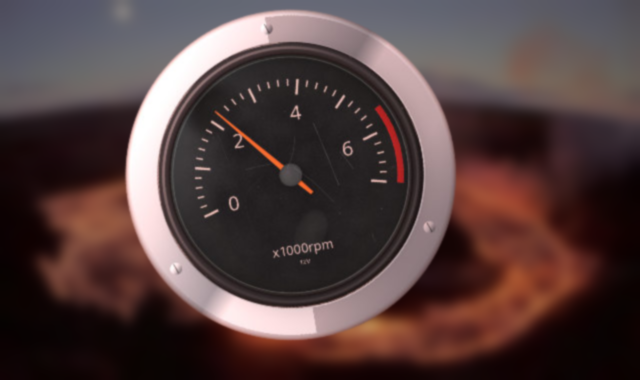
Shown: 2200 rpm
